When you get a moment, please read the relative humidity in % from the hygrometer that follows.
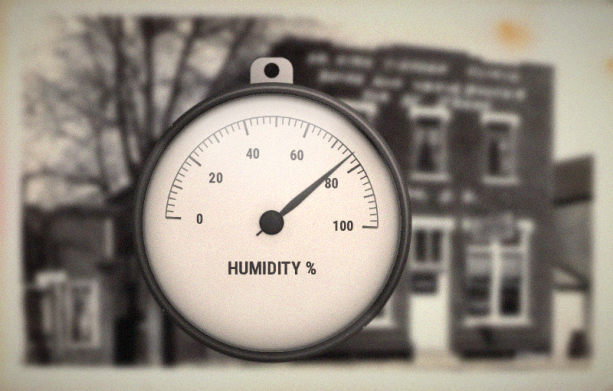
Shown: 76 %
